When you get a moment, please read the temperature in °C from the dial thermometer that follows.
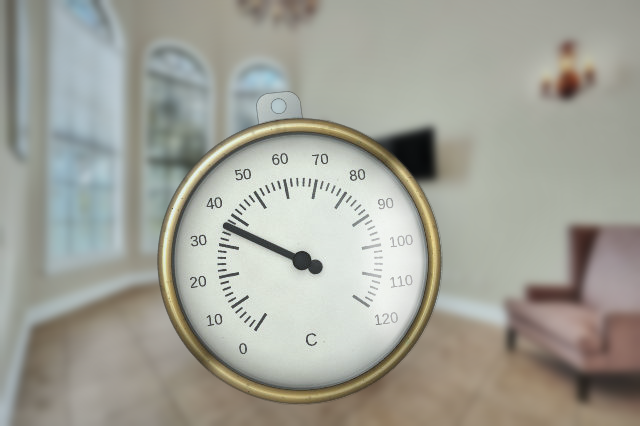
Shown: 36 °C
